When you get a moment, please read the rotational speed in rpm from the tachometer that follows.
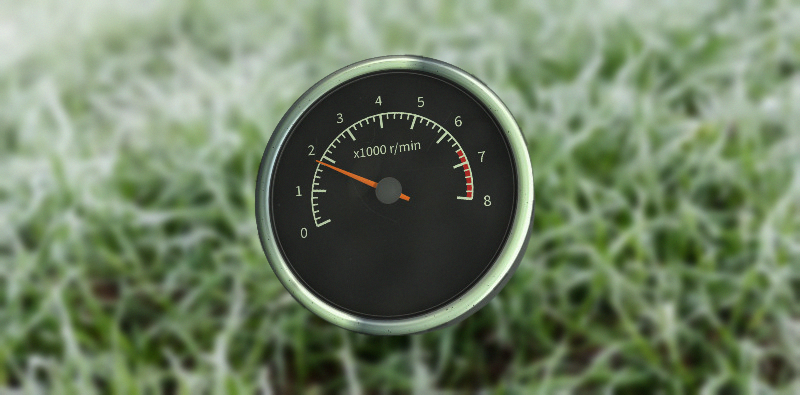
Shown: 1800 rpm
